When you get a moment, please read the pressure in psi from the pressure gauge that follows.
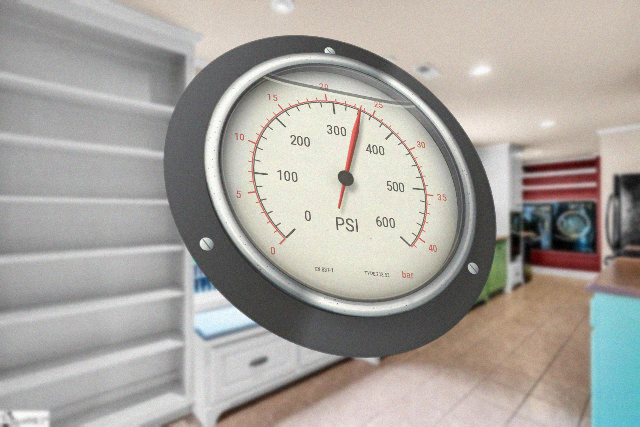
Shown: 340 psi
